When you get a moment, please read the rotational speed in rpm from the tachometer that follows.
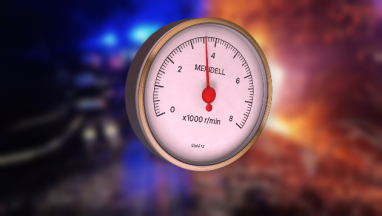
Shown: 3500 rpm
